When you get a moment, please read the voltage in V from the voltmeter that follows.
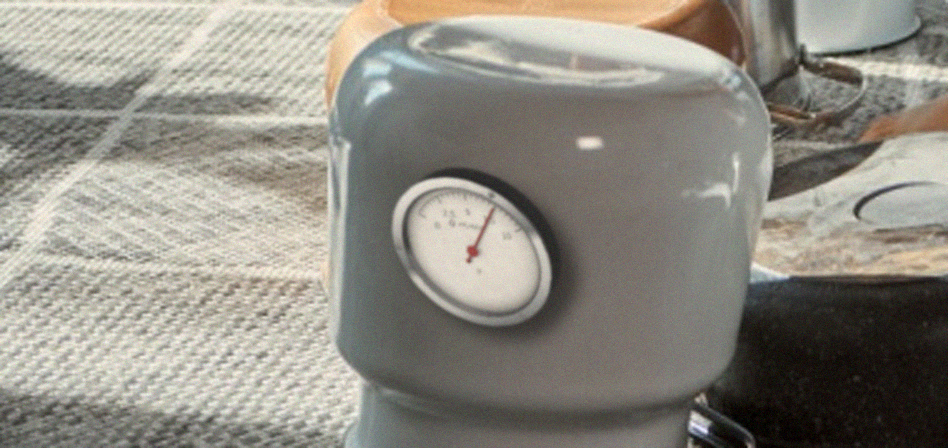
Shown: 7.5 V
